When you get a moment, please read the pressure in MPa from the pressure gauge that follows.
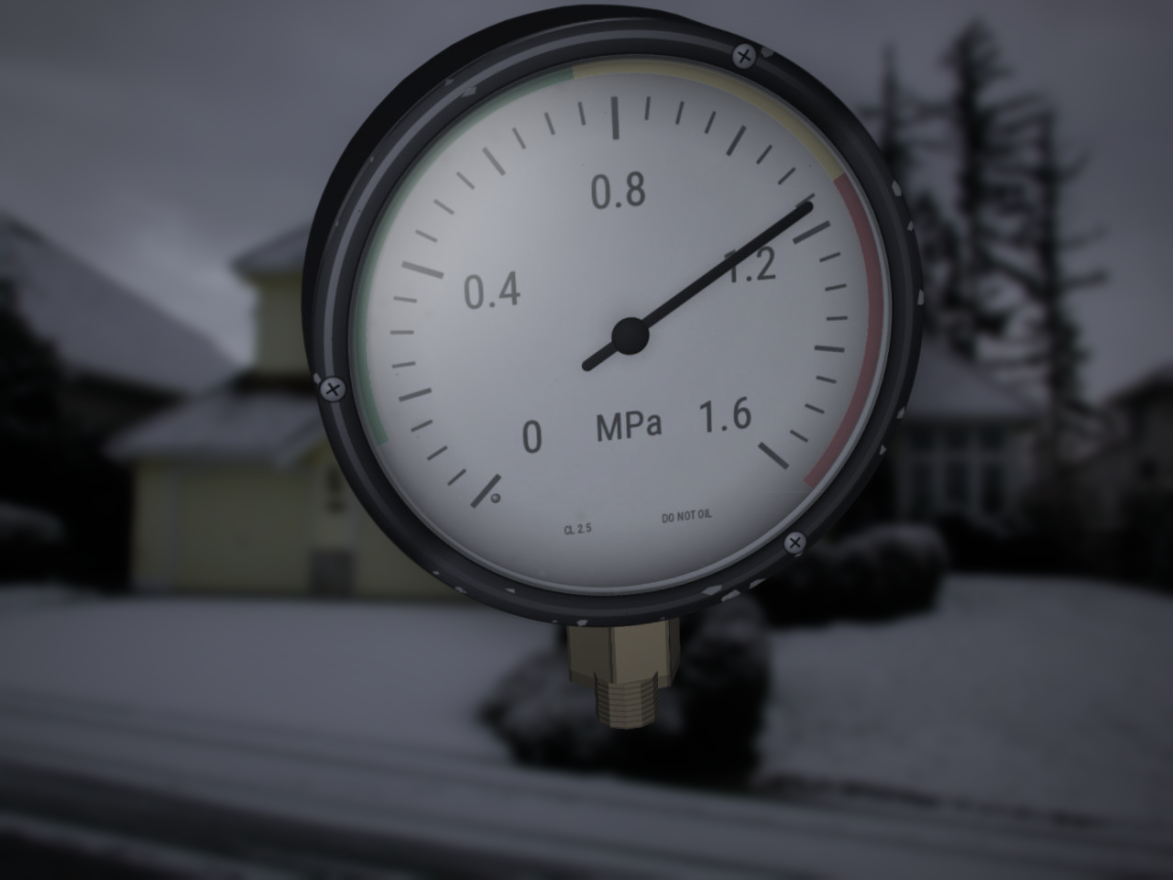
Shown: 1.15 MPa
